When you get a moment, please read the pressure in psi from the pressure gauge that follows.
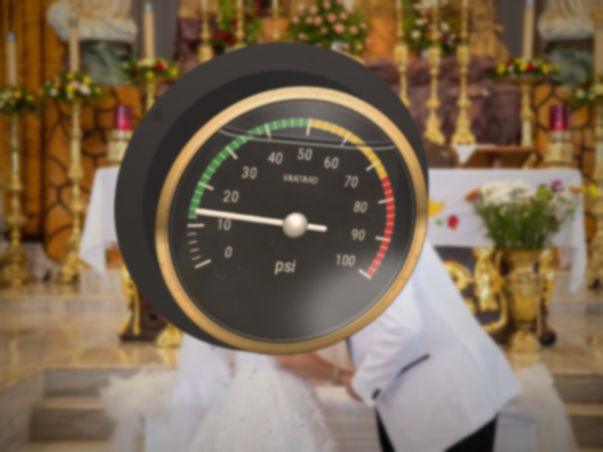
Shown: 14 psi
